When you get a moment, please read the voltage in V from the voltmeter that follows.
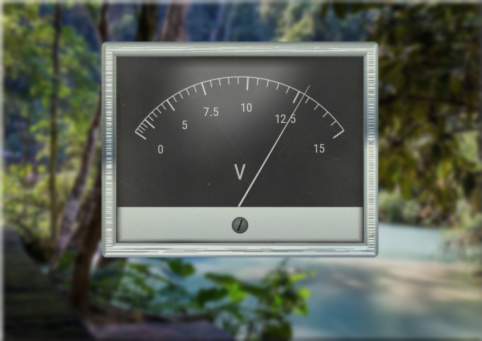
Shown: 12.75 V
